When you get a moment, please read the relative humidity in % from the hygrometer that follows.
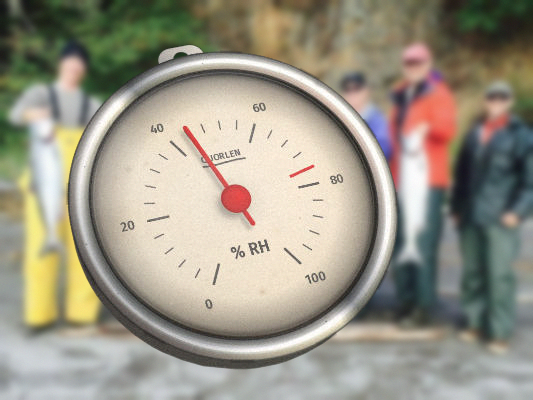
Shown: 44 %
